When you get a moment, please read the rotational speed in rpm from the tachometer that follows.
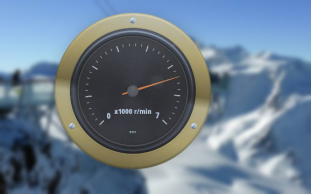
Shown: 5400 rpm
